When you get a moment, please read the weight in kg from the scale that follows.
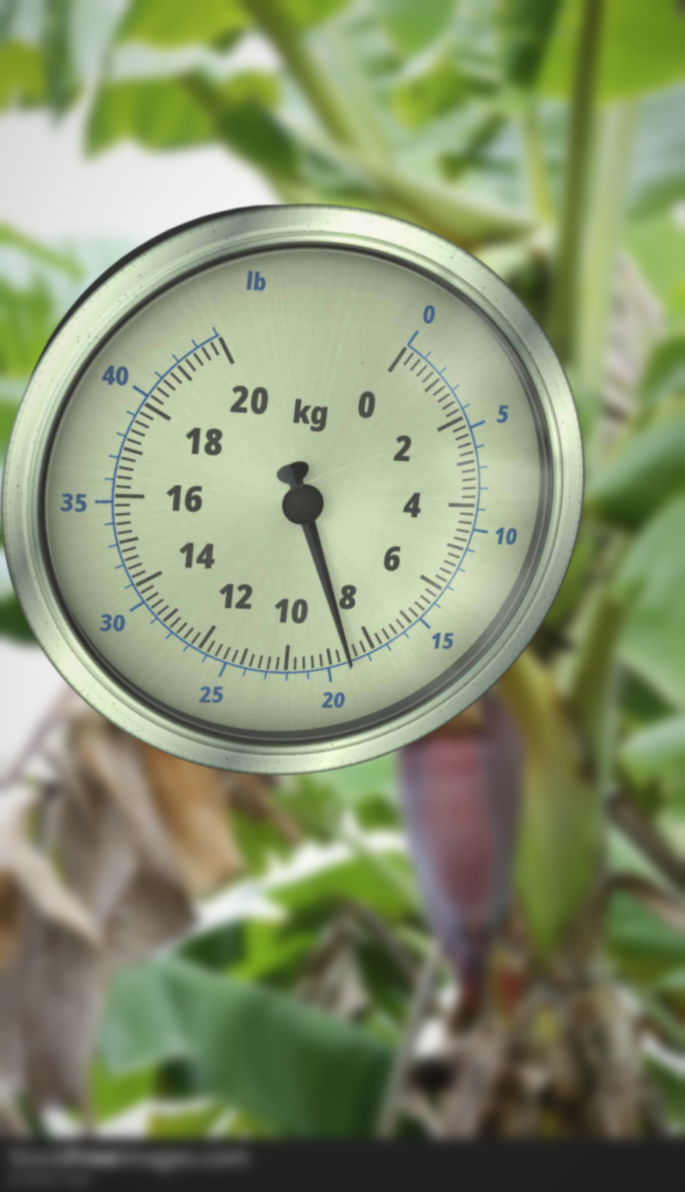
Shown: 8.6 kg
